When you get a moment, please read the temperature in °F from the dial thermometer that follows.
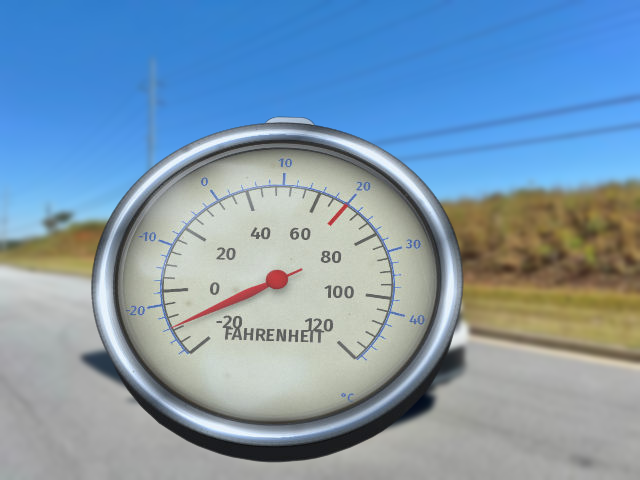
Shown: -12 °F
